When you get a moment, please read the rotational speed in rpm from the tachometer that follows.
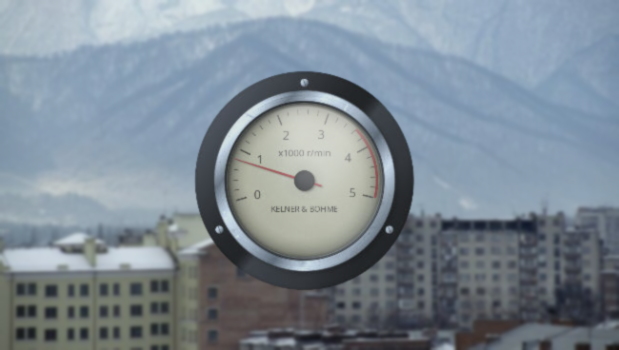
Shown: 800 rpm
